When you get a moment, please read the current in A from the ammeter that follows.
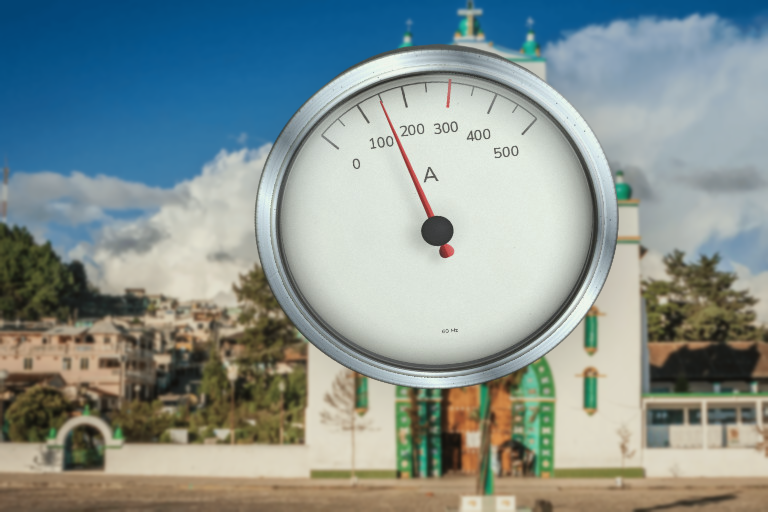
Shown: 150 A
